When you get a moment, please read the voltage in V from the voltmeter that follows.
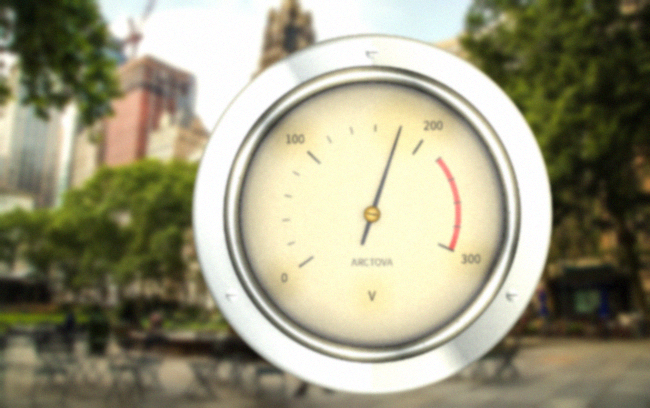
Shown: 180 V
